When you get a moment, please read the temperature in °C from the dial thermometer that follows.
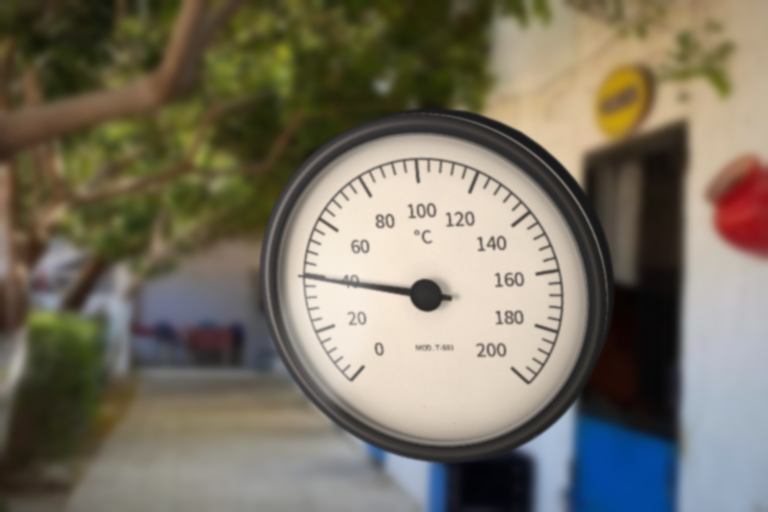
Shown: 40 °C
